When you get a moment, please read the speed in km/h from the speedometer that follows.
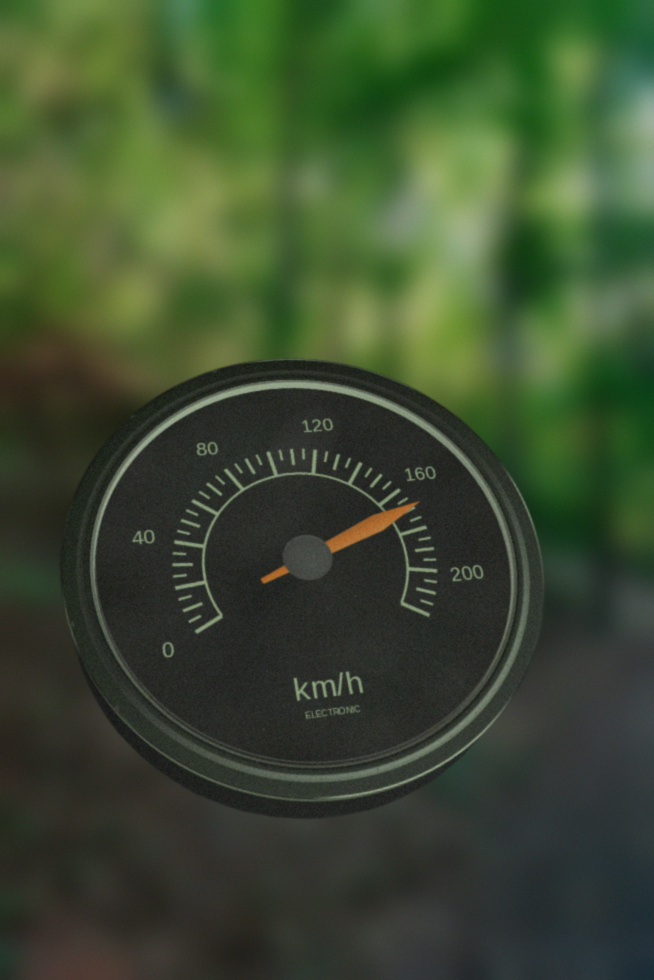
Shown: 170 km/h
